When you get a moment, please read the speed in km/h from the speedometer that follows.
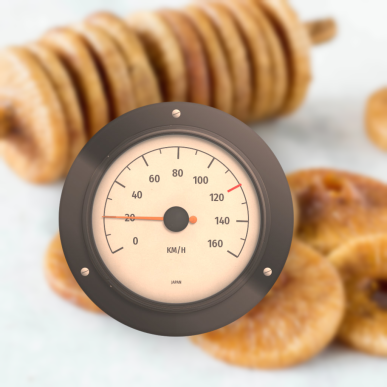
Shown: 20 km/h
